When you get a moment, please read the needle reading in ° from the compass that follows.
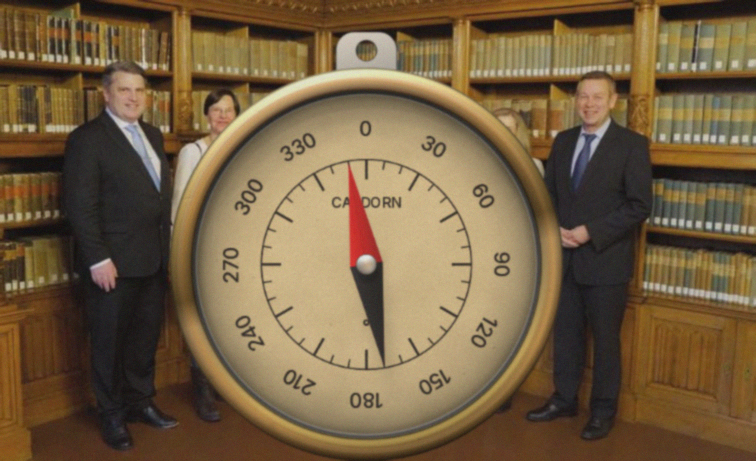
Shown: 350 °
